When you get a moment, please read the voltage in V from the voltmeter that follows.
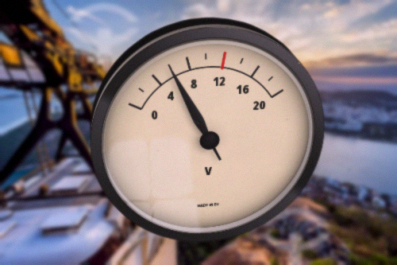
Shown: 6 V
